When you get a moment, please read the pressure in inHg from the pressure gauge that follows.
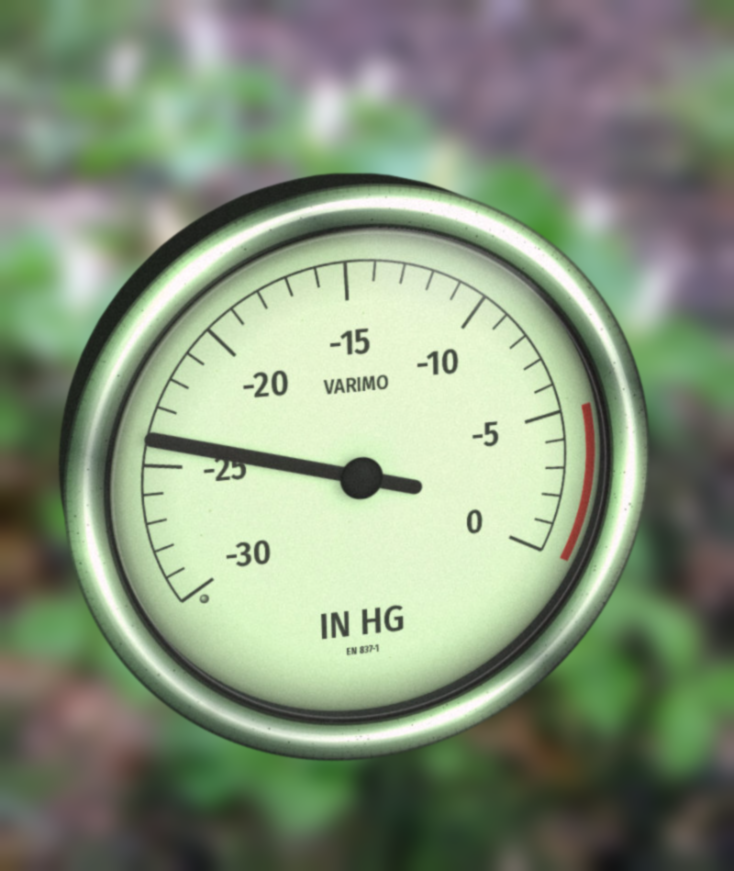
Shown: -24 inHg
